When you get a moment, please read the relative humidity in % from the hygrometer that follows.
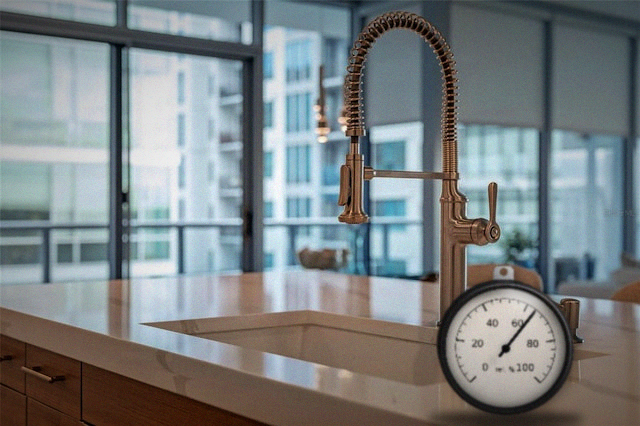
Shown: 64 %
